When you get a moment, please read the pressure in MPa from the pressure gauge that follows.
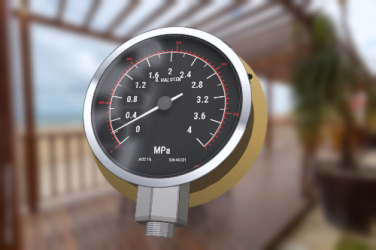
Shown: 0.2 MPa
